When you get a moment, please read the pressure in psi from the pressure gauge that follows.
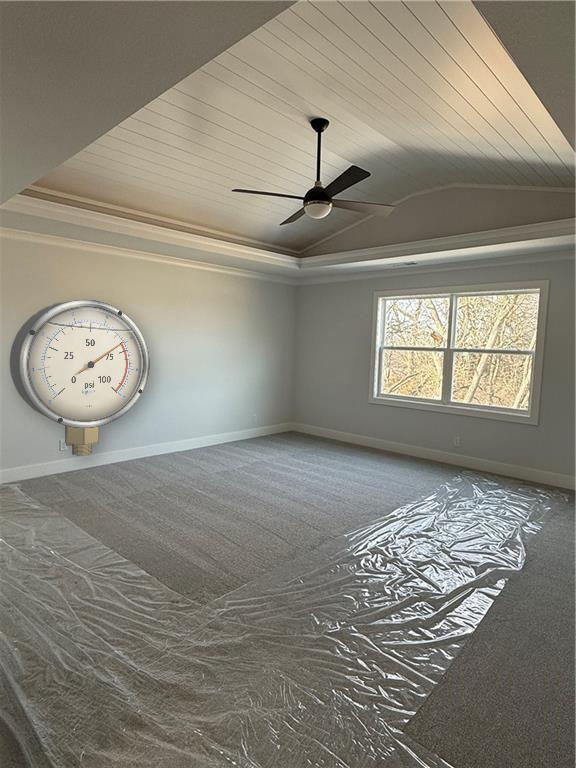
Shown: 70 psi
